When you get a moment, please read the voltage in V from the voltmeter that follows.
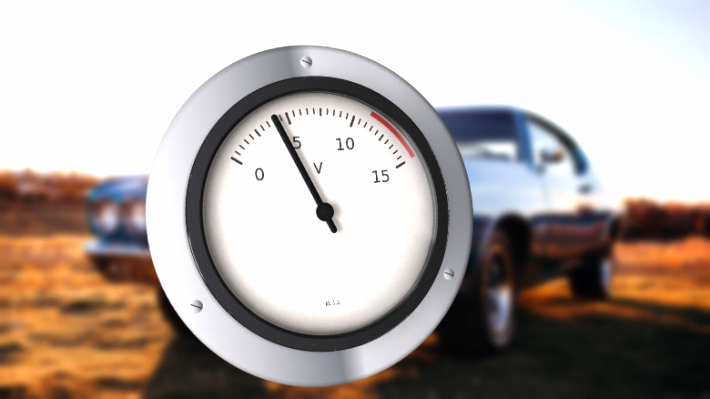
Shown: 4 V
